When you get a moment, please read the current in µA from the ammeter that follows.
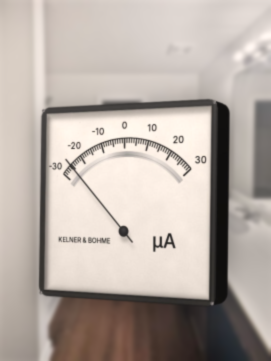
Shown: -25 µA
